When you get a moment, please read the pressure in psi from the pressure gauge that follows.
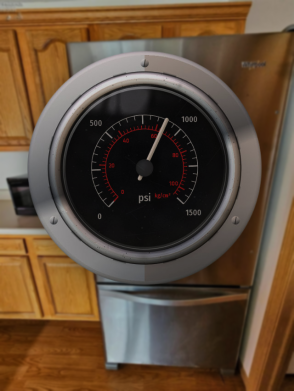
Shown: 900 psi
